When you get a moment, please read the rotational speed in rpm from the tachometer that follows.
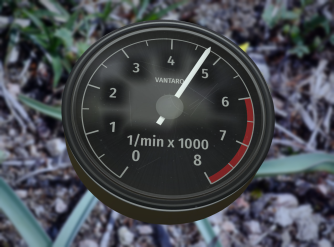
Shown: 4750 rpm
